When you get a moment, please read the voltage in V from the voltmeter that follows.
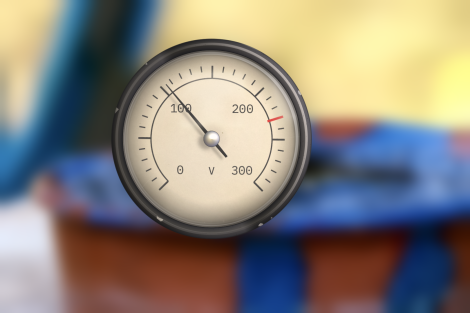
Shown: 105 V
